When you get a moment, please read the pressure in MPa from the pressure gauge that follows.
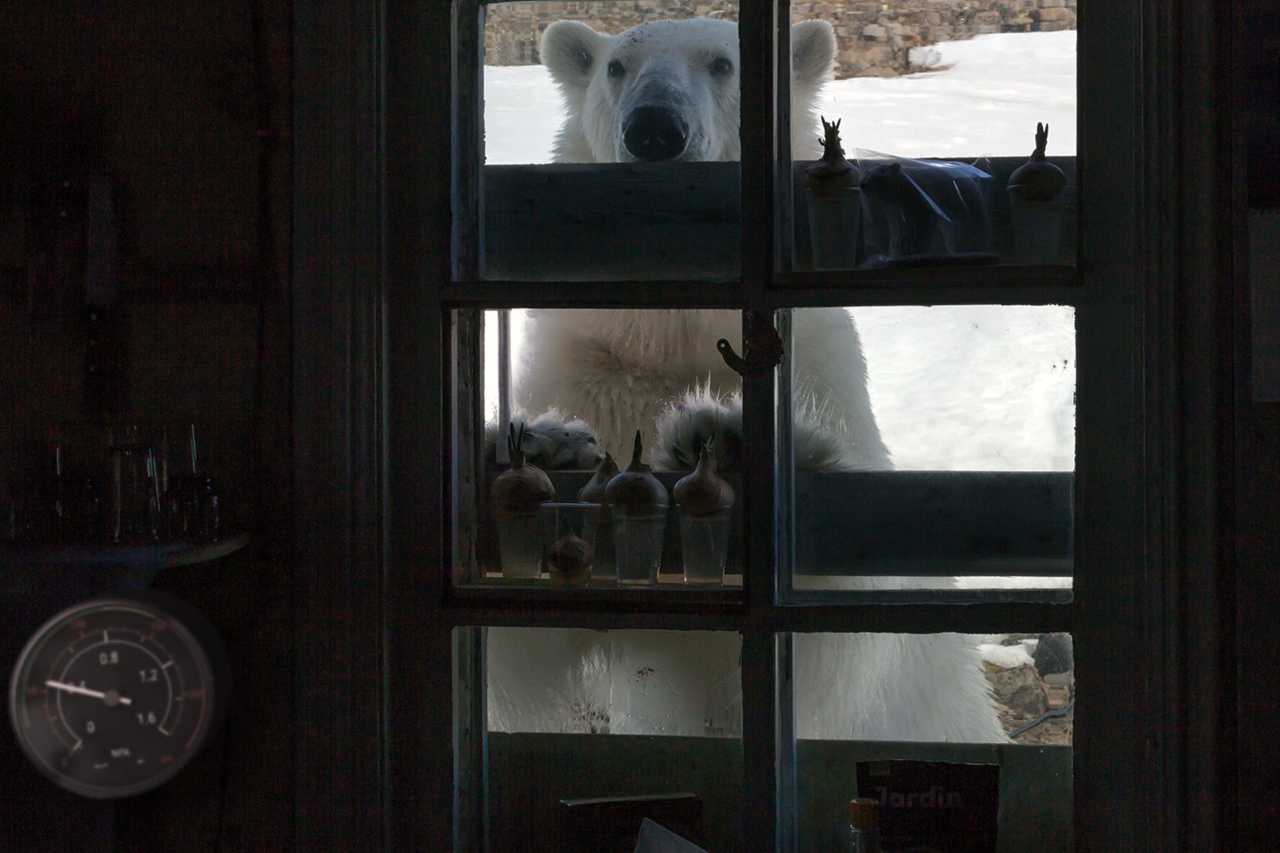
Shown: 0.4 MPa
